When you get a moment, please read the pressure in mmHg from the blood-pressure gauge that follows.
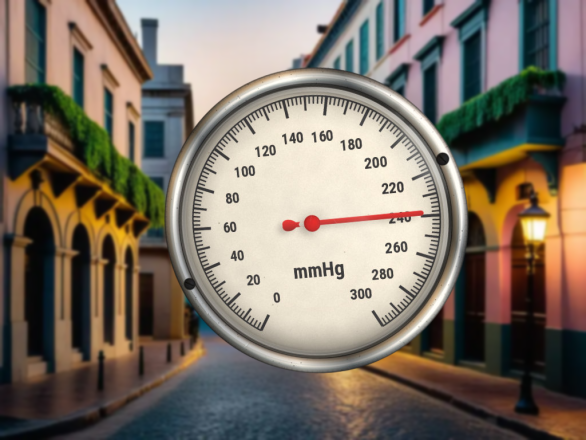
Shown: 238 mmHg
